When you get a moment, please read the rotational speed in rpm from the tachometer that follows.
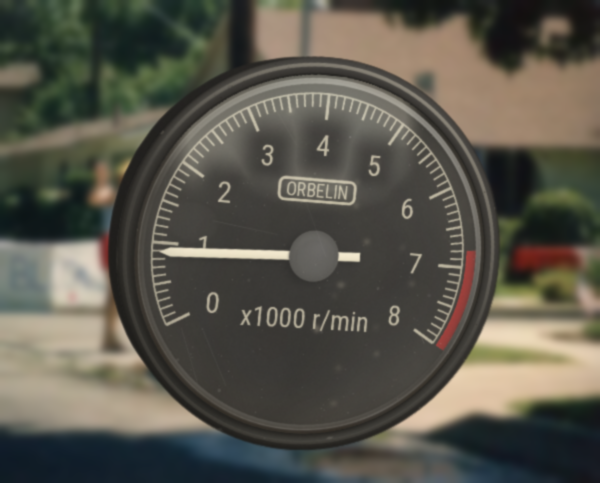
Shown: 900 rpm
